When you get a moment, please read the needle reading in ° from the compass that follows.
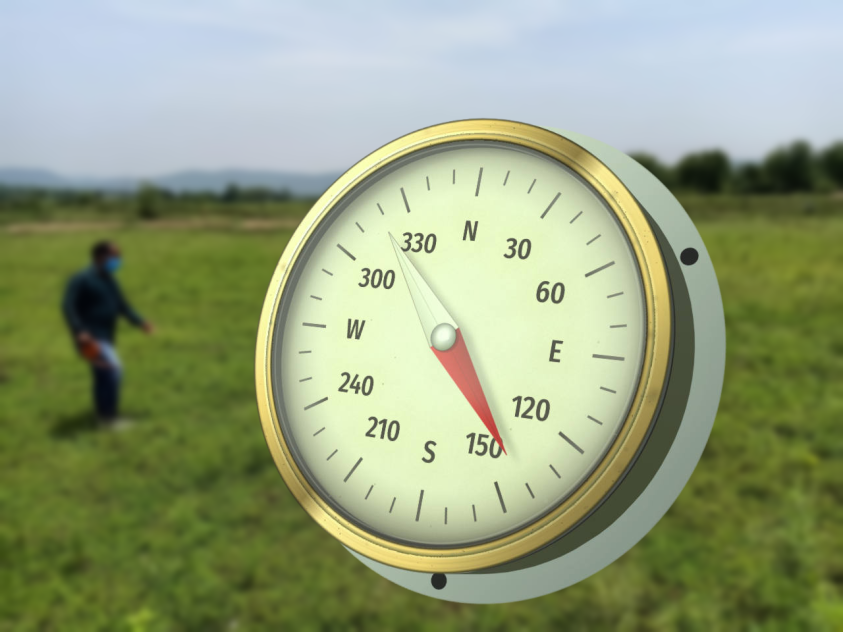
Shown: 140 °
